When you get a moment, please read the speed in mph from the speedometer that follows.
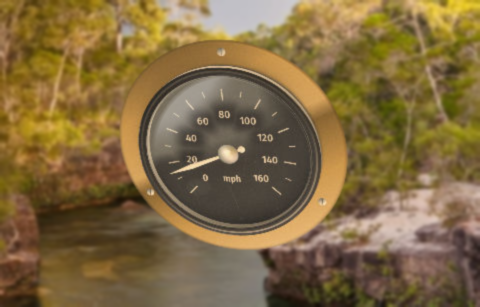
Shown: 15 mph
